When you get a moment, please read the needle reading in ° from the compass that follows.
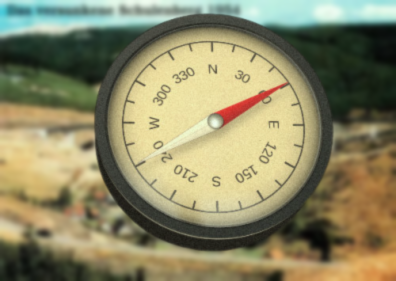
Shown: 60 °
